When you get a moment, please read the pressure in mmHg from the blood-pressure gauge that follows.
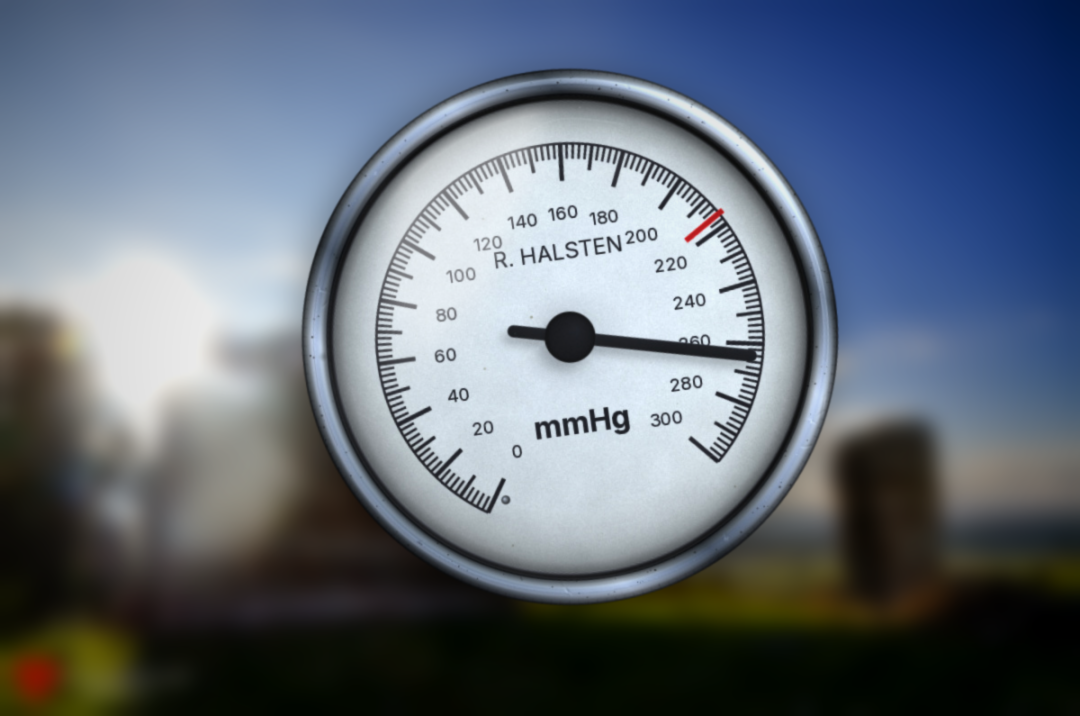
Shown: 264 mmHg
